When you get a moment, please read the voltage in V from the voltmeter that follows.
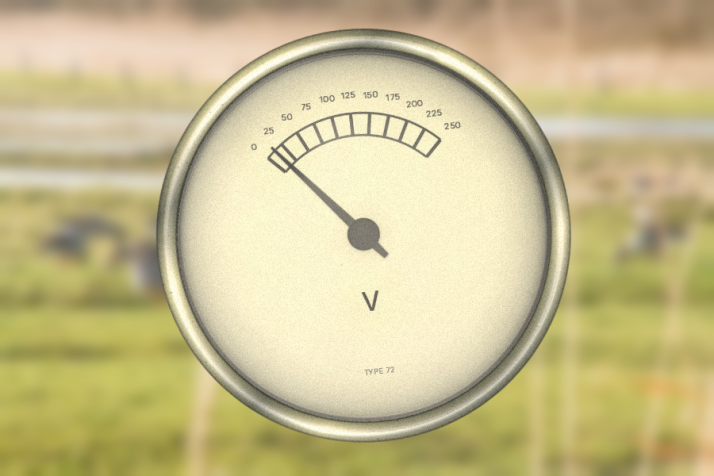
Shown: 12.5 V
